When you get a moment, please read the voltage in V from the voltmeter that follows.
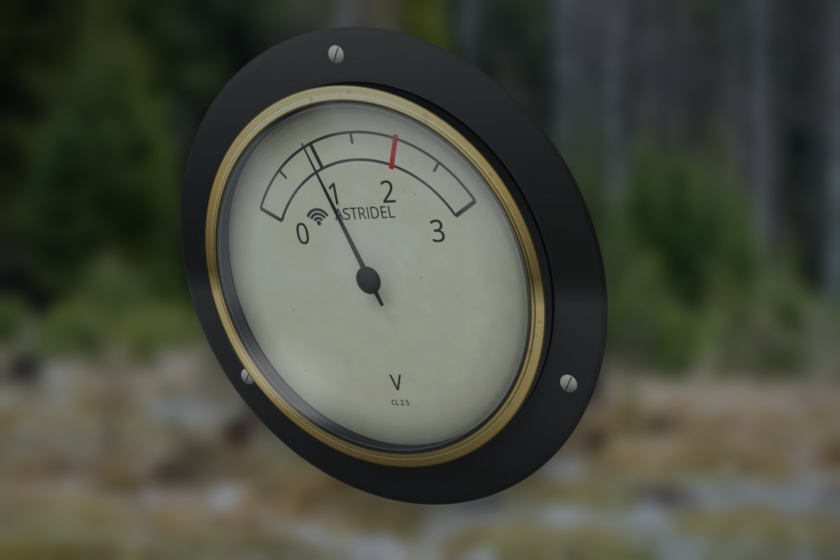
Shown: 1 V
